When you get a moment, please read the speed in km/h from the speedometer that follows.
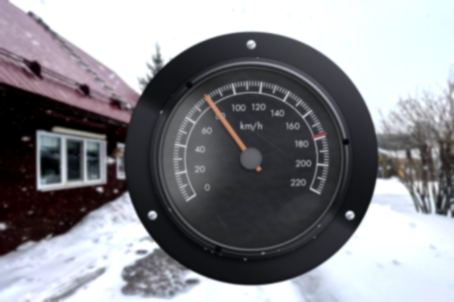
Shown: 80 km/h
